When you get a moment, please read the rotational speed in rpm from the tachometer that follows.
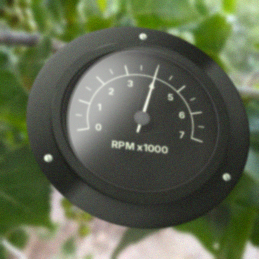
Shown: 4000 rpm
